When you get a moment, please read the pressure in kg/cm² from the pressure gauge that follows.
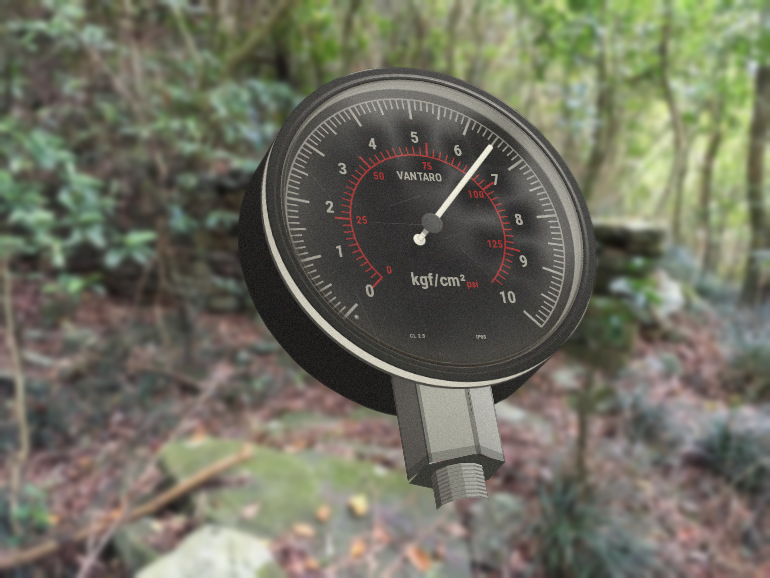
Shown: 6.5 kg/cm²
